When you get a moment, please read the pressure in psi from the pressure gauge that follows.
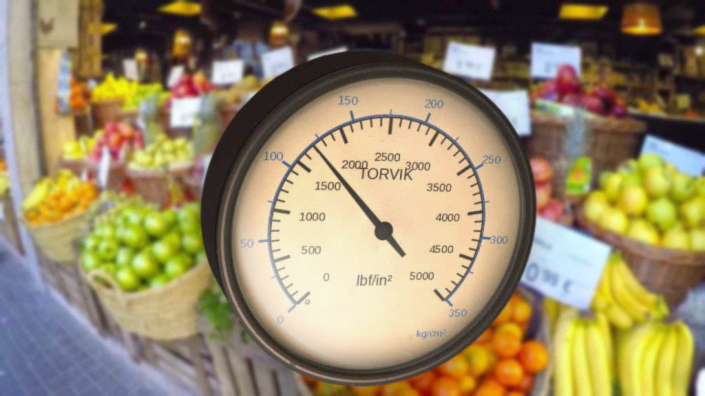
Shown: 1700 psi
